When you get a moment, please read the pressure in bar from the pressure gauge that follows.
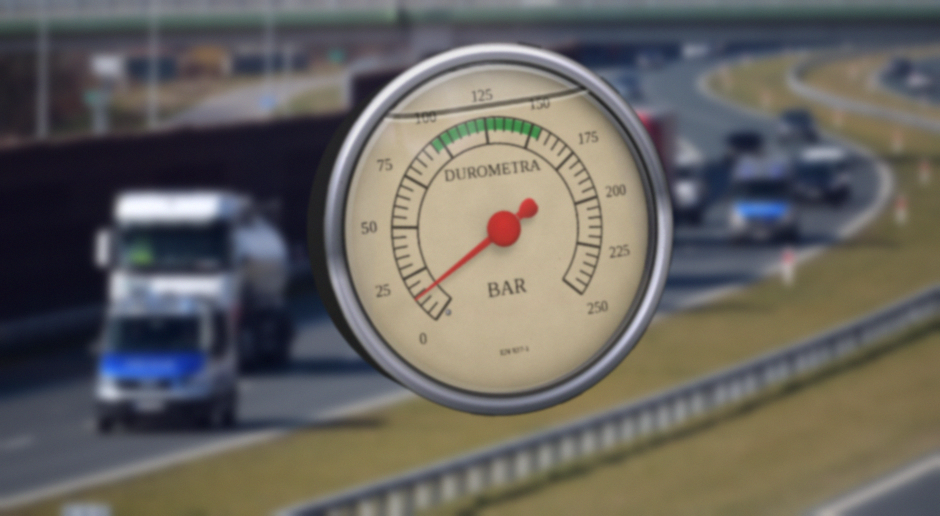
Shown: 15 bar
